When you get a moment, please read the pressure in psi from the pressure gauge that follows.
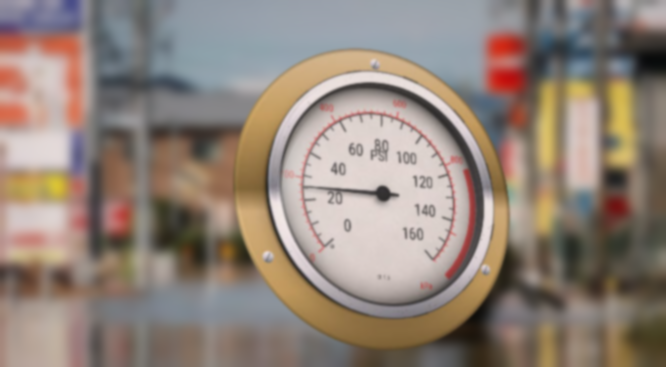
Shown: 25 psi
